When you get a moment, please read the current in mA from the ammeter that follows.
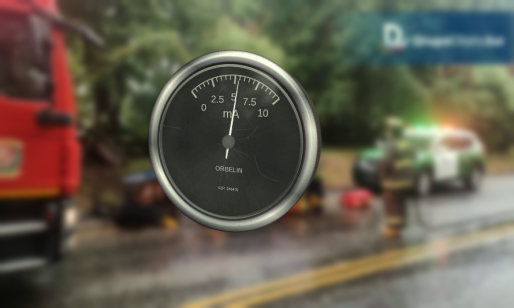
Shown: 5.5 mA
